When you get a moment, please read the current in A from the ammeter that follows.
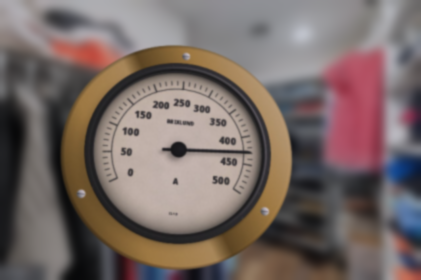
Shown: 430 A
